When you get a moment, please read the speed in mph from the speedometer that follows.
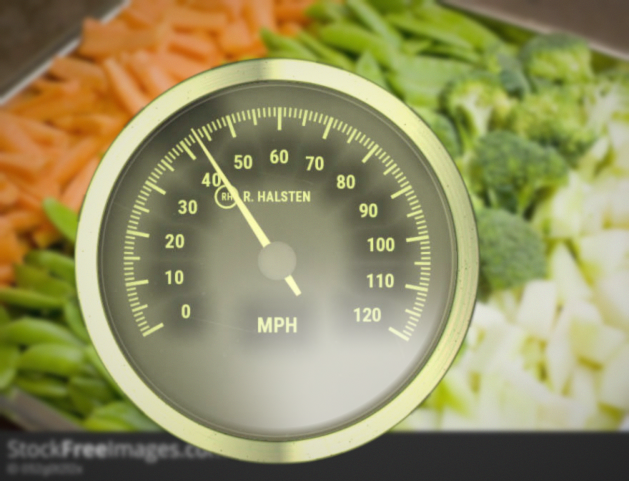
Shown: 43 mph
